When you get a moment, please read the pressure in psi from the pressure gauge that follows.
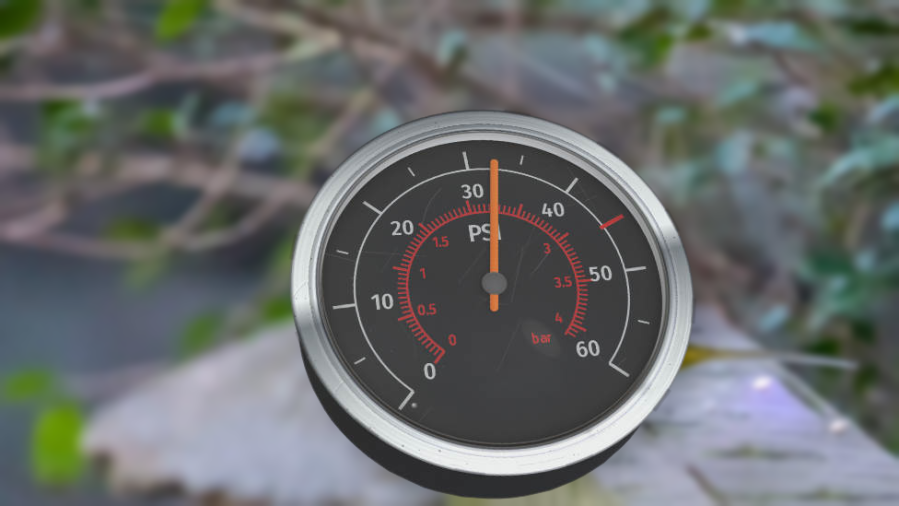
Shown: 32.5 psi
